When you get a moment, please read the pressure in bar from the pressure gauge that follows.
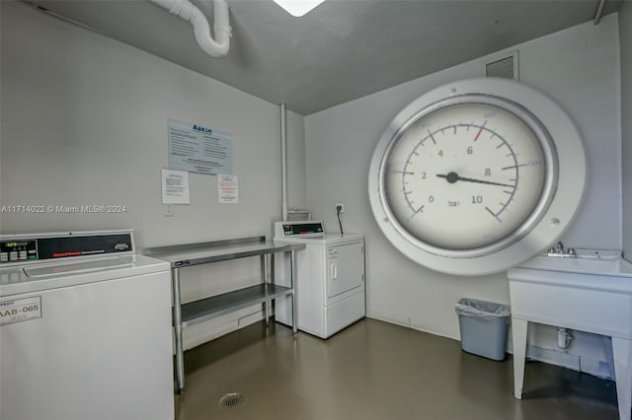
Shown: 8.75 bar
